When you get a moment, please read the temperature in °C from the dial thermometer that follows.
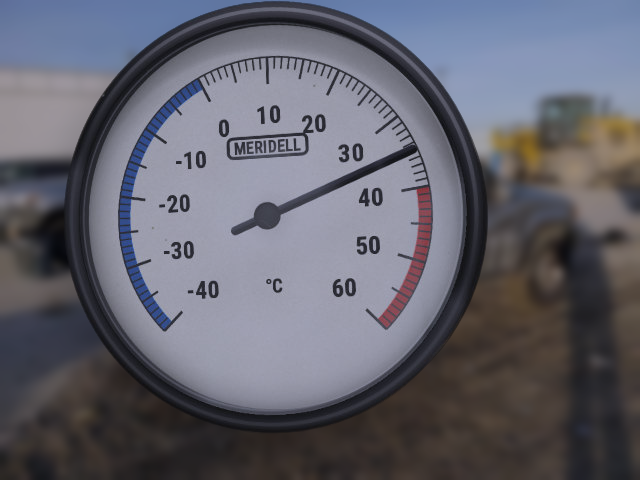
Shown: 35 °C
